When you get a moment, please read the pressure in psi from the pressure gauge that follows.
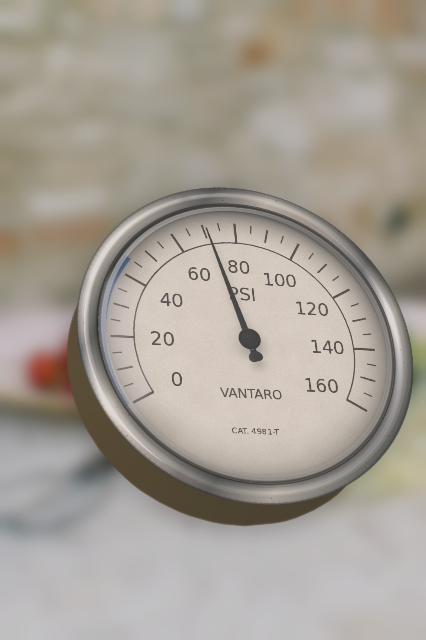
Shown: 70 psi
